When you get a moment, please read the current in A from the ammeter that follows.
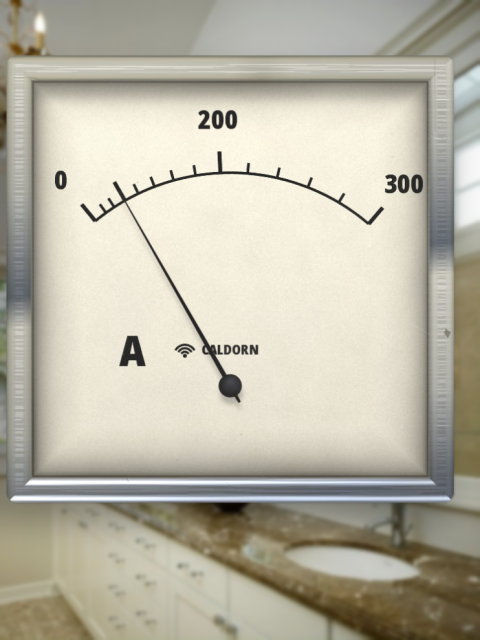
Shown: 100 A
